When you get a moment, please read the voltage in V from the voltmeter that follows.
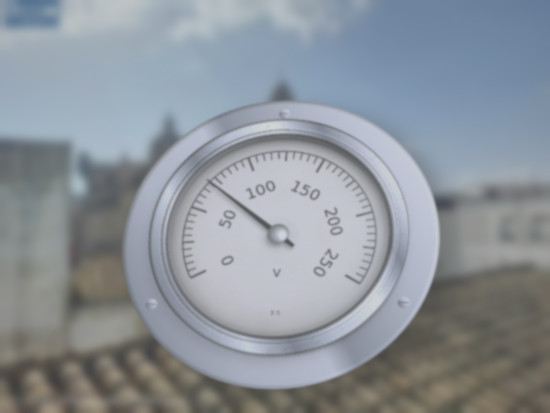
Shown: 70 V
